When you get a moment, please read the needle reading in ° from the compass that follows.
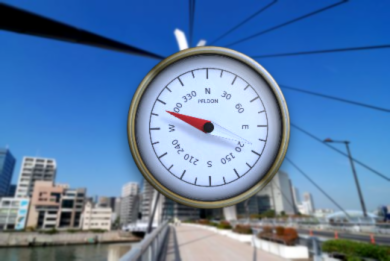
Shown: 292.5 °
